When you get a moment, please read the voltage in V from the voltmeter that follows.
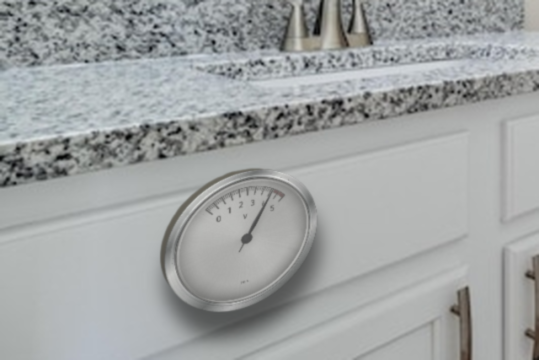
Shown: 4 V
